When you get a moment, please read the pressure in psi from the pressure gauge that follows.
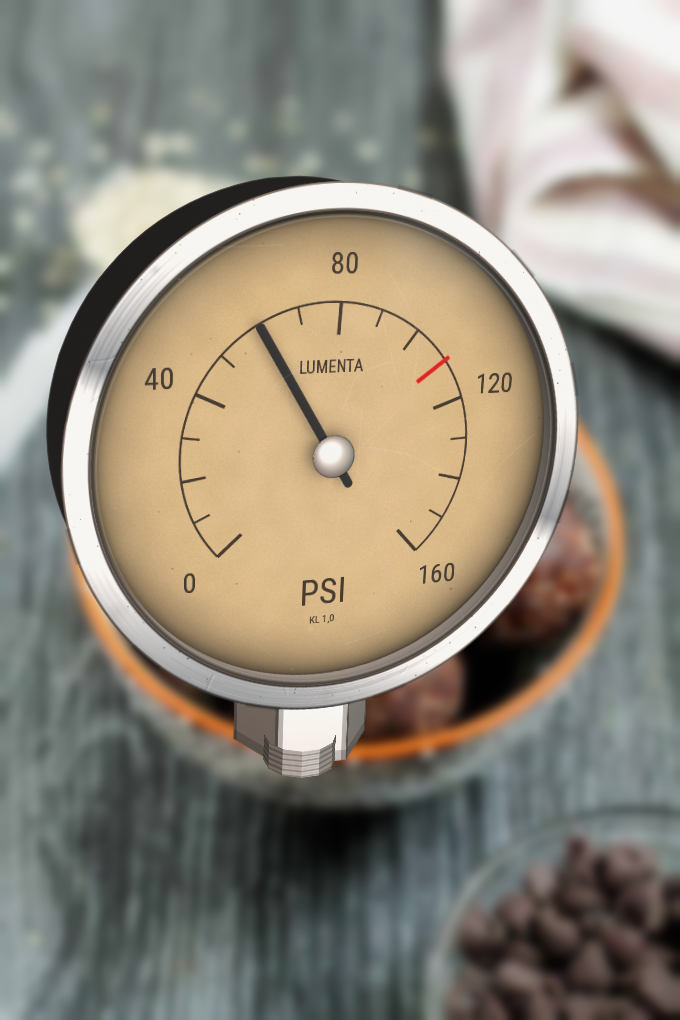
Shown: 60 psi
